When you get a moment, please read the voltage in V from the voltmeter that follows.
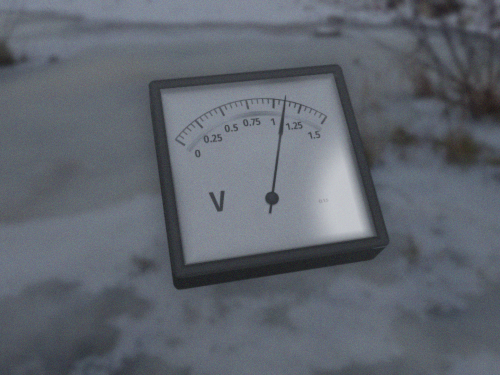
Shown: 1.1 V
